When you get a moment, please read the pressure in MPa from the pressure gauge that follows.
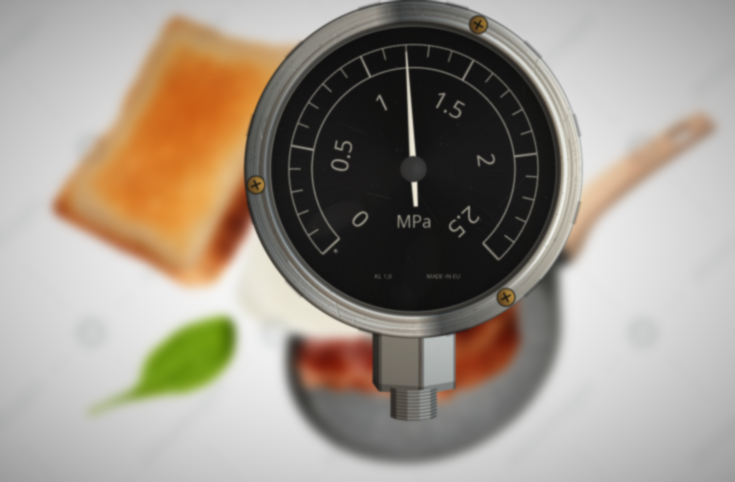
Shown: 1.2 MPa
